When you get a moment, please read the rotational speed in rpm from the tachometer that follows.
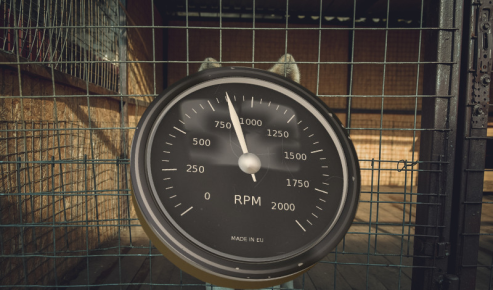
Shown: 850 rpm
